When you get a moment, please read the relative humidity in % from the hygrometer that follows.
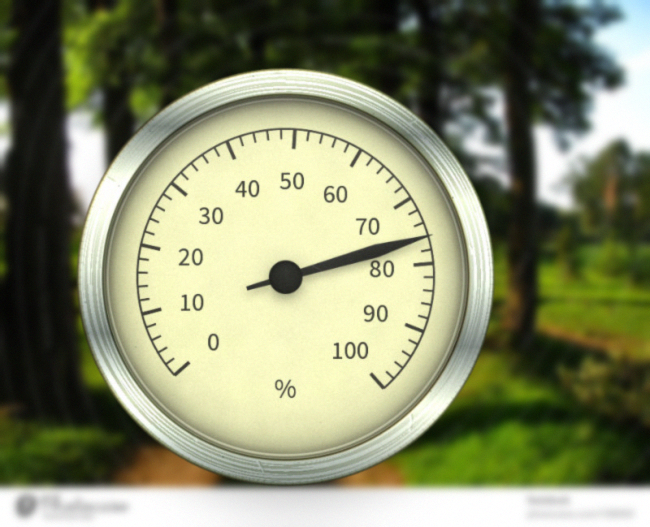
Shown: 76 %
